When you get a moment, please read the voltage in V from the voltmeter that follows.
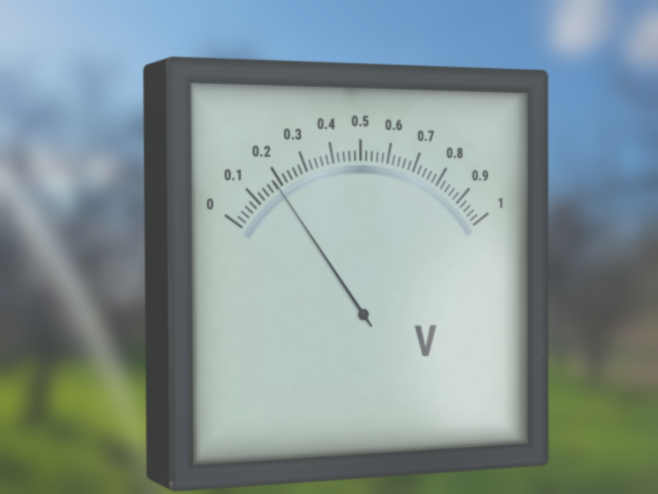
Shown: 0.18 V
